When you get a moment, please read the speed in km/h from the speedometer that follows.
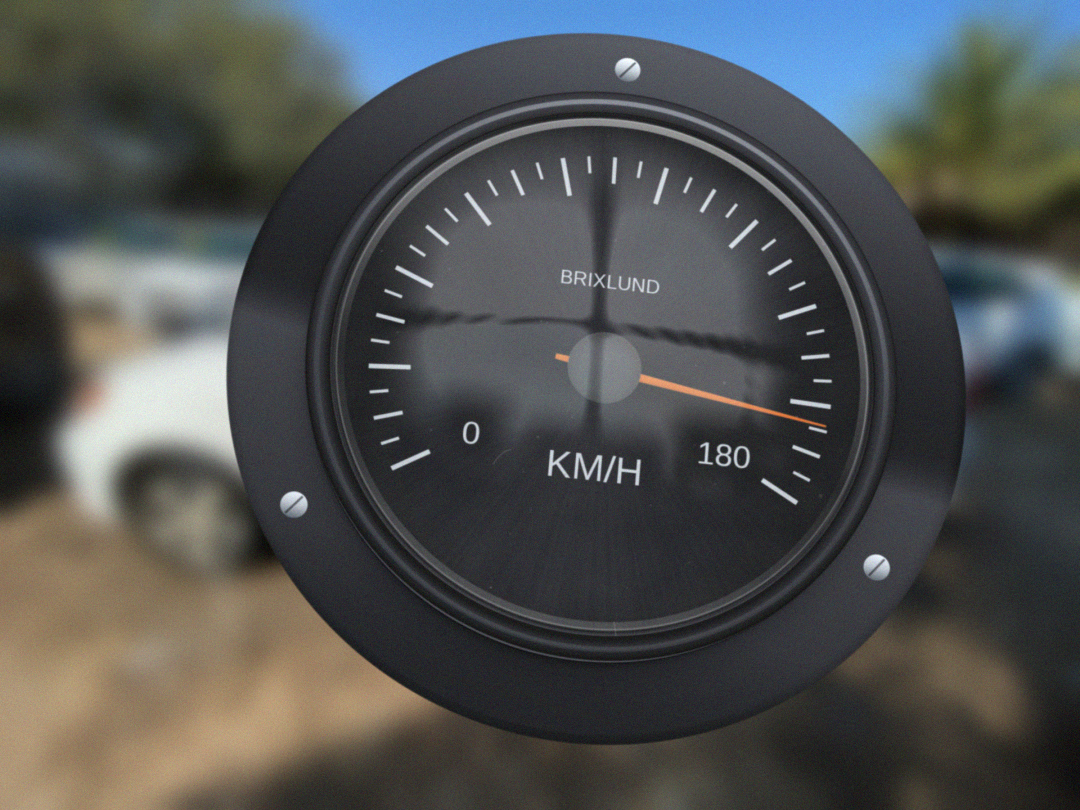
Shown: 165 km/h
